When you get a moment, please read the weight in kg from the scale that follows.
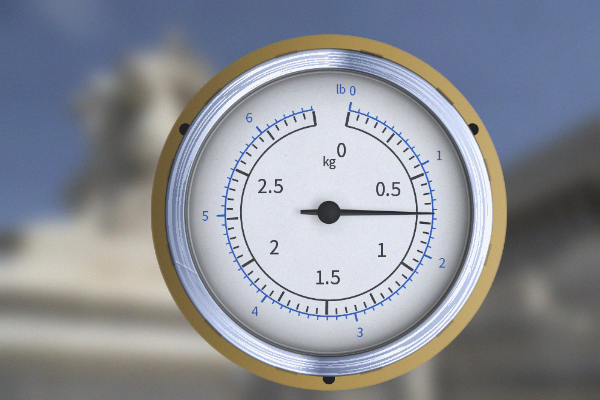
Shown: 0.7 kg
